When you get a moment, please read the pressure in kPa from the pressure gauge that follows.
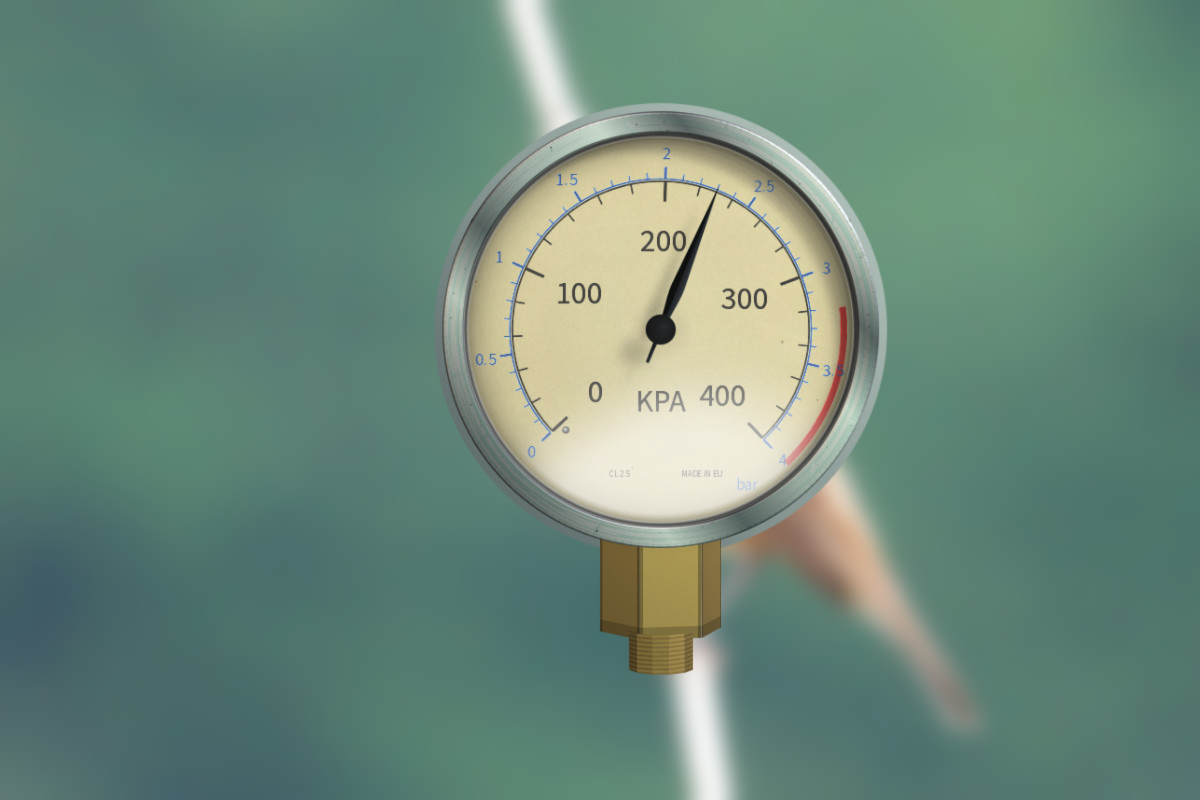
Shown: 230 kPa
